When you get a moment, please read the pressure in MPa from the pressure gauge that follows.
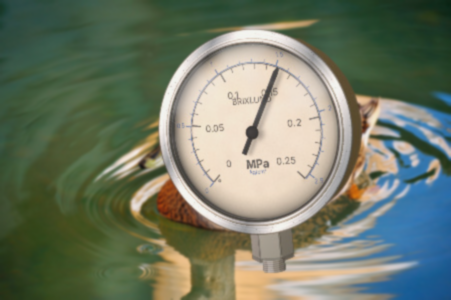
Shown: 0.15 MPa
